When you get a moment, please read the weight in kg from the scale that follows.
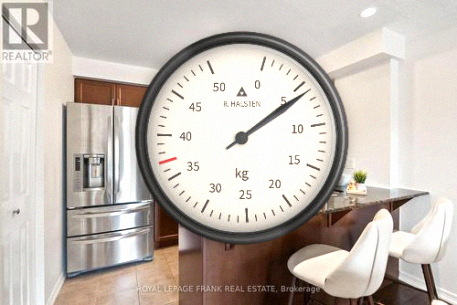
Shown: 6 kg
